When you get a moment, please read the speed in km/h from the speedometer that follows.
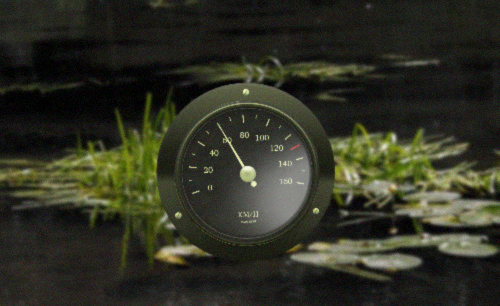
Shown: 60 km/h
